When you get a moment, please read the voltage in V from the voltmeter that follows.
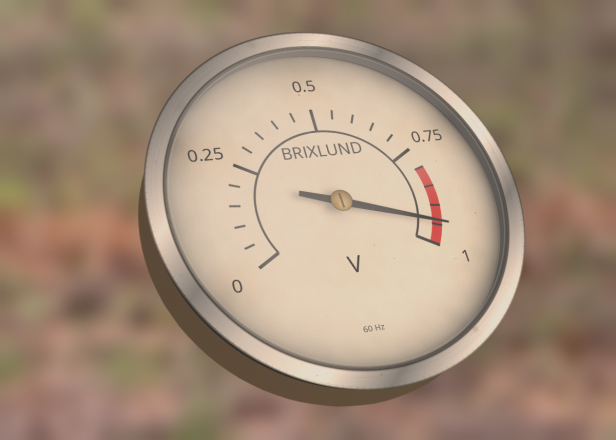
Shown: 0.95 V
